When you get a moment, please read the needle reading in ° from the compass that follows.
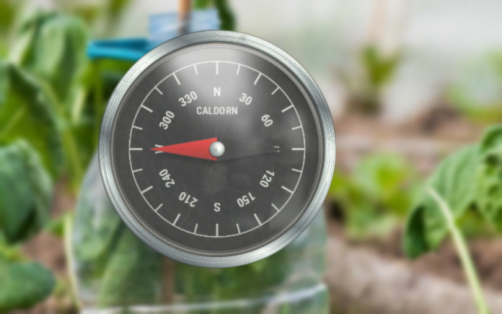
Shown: 270 °
